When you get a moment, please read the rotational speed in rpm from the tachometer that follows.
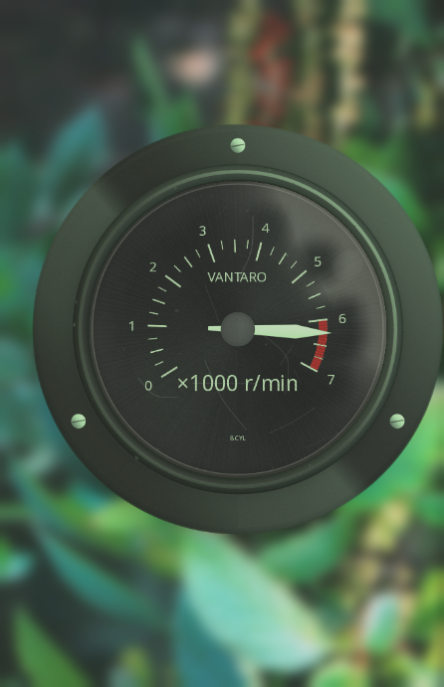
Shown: 6250 rpm
